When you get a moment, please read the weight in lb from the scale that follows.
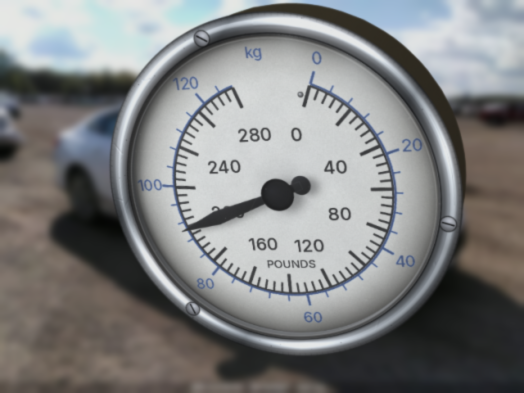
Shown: 200 lb
